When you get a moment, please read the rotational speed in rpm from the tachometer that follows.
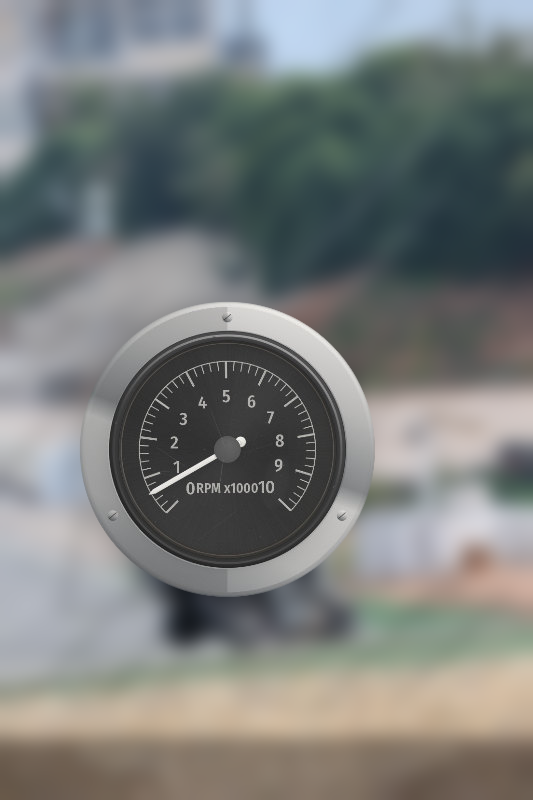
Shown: 600 rpm
